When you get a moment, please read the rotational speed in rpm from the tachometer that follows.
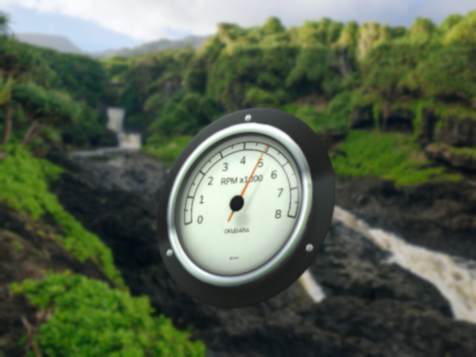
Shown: 5000 rpm
